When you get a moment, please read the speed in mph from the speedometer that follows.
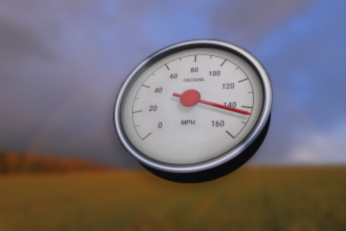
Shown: 145 mph
